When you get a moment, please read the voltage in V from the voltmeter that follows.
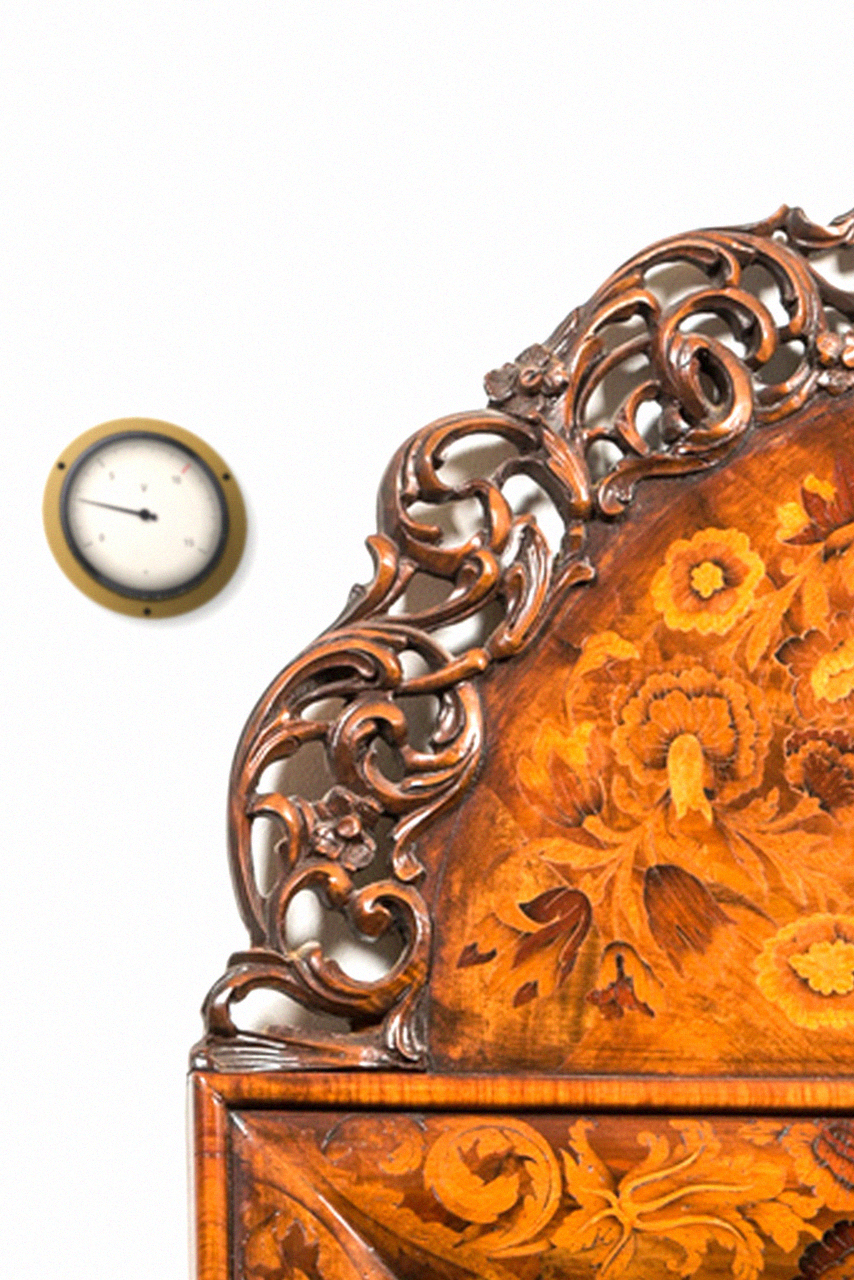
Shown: 2.5 V
